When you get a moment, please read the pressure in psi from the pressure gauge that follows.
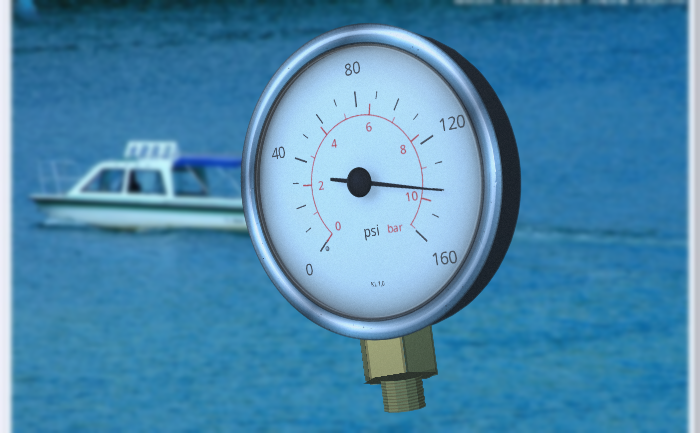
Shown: 140 psi
